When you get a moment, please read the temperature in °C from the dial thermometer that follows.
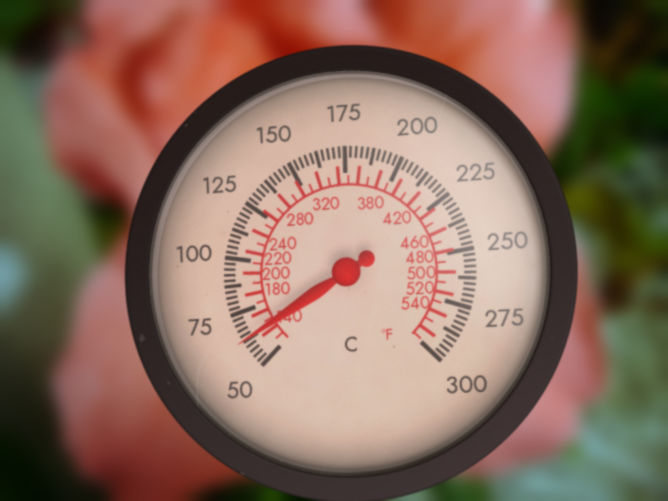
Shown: 62.5 °C
